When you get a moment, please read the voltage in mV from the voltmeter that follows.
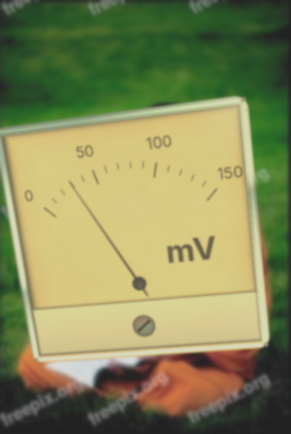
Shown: 30 mV
